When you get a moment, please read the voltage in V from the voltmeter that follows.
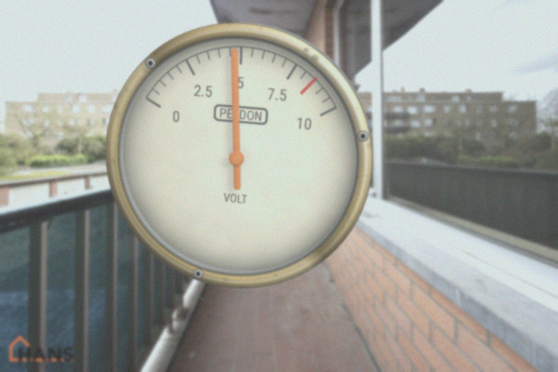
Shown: 4.75 V
